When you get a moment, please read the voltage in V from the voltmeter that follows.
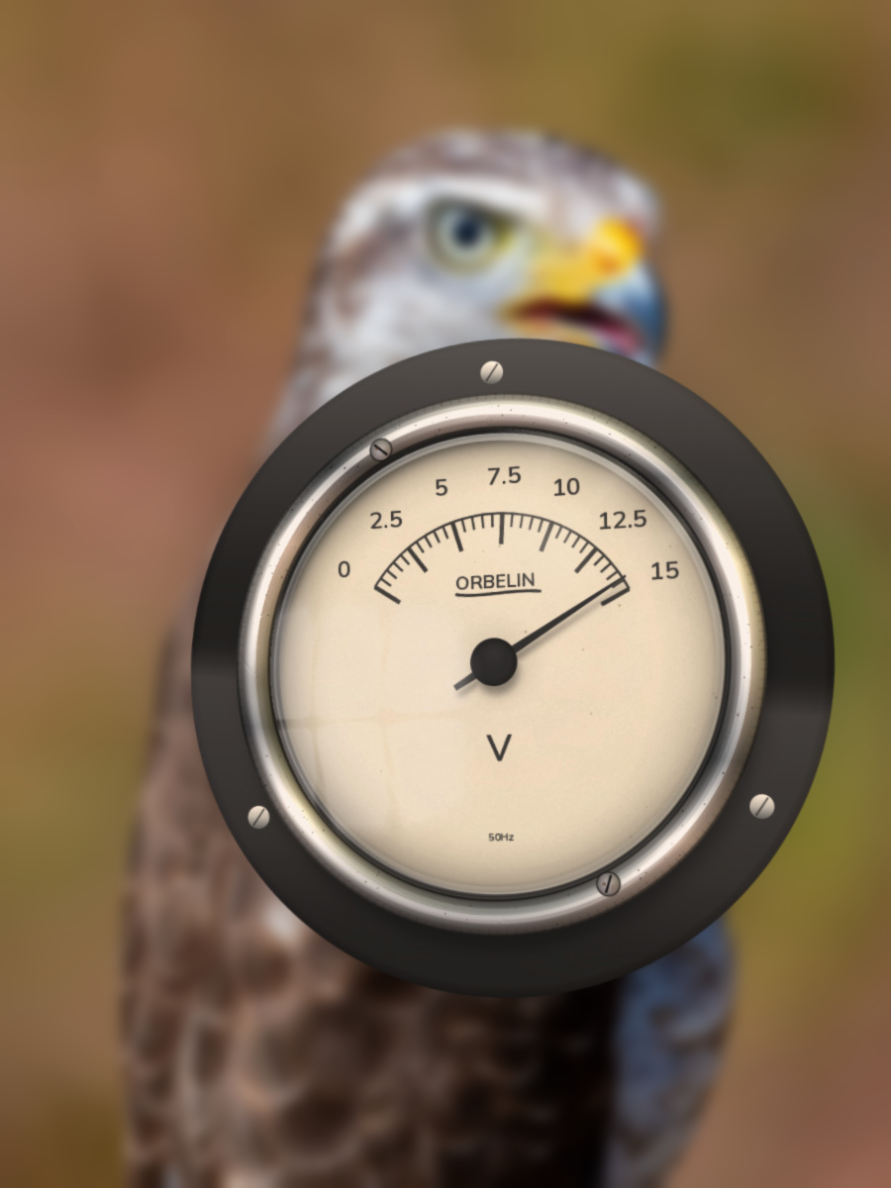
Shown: 14.5 V
